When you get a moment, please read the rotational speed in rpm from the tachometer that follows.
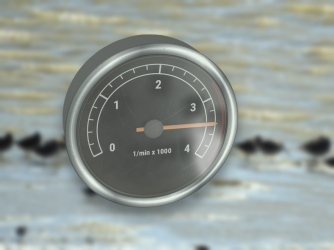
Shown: 3400 rpm
